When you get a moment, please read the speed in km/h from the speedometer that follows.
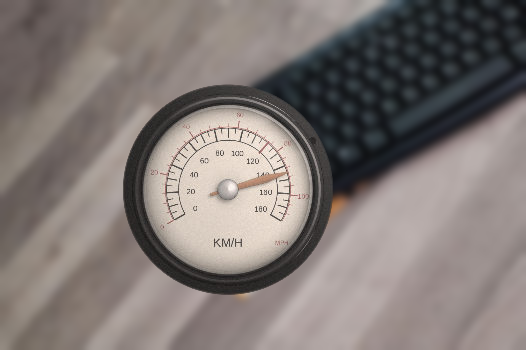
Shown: 145 km/h
